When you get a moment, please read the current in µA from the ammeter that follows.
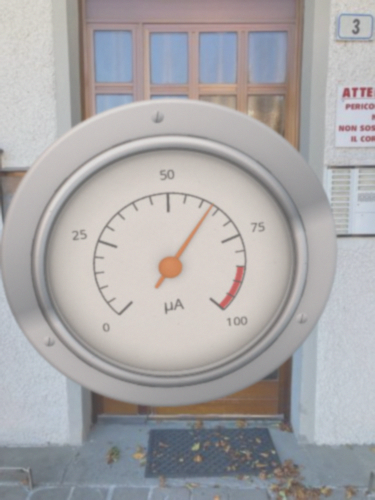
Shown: 62.5 µA
